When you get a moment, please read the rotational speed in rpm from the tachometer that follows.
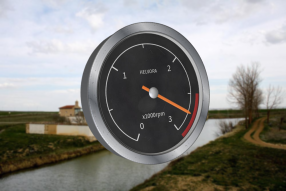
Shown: 2750 rpm
